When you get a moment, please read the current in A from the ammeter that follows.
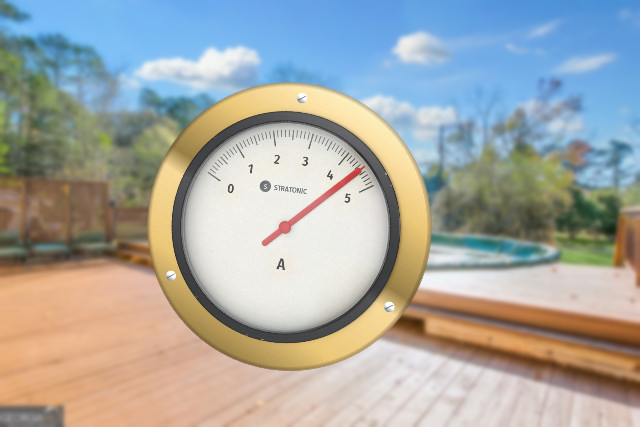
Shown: 4.5 A
